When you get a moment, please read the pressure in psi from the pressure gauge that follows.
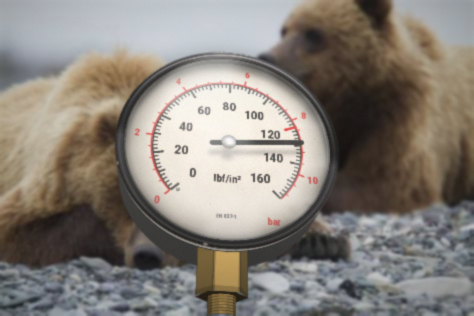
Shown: 130 psi
